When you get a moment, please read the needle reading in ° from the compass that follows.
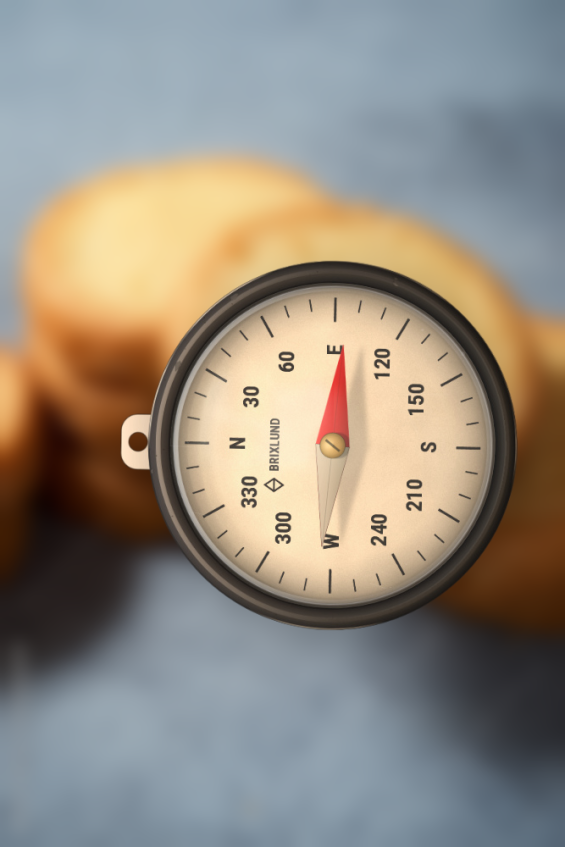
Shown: 95 °
